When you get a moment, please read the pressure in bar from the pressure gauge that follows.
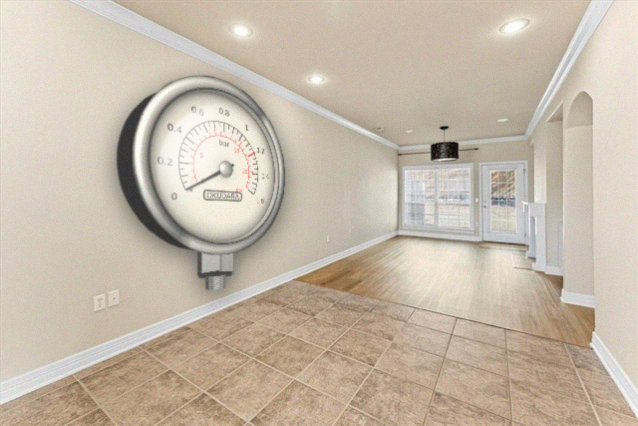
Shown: 0 bar
